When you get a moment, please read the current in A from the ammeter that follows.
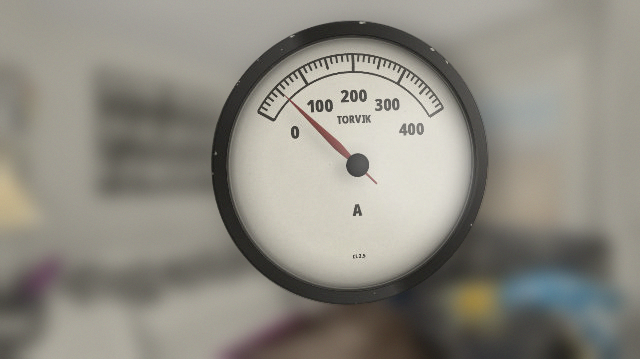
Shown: 50 A
